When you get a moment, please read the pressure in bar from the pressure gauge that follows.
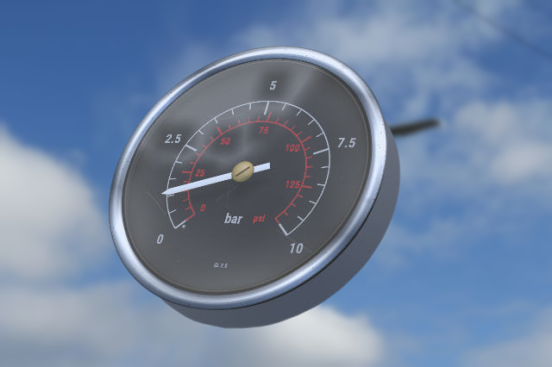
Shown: 1 bar
